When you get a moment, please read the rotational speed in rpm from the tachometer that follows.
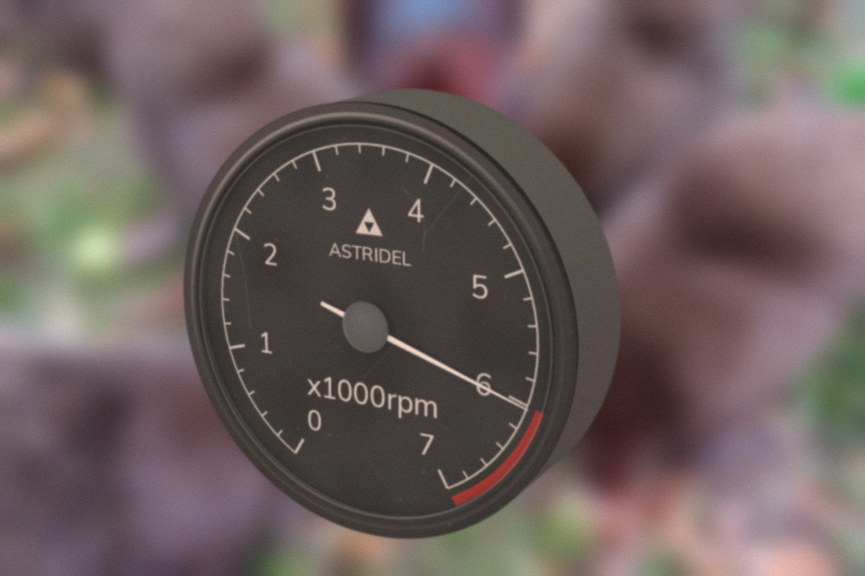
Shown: 6000 rpm
